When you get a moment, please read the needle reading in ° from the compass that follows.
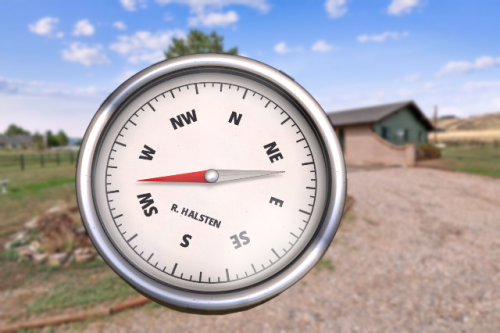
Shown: 245 °
